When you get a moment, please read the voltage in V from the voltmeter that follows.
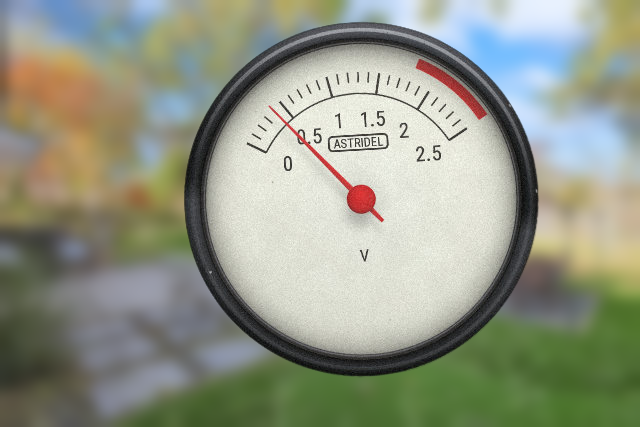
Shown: 0.4 V
